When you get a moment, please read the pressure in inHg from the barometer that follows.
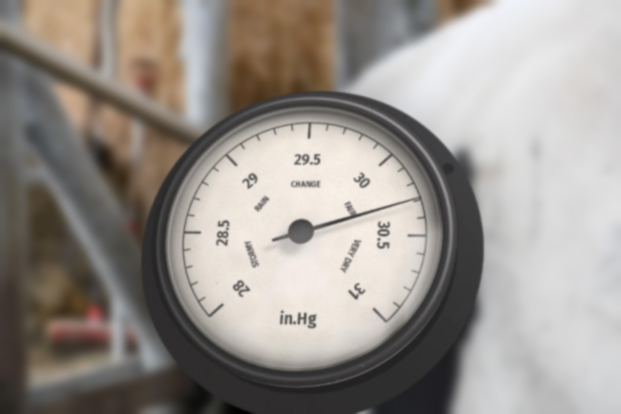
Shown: 30.3 inHg
